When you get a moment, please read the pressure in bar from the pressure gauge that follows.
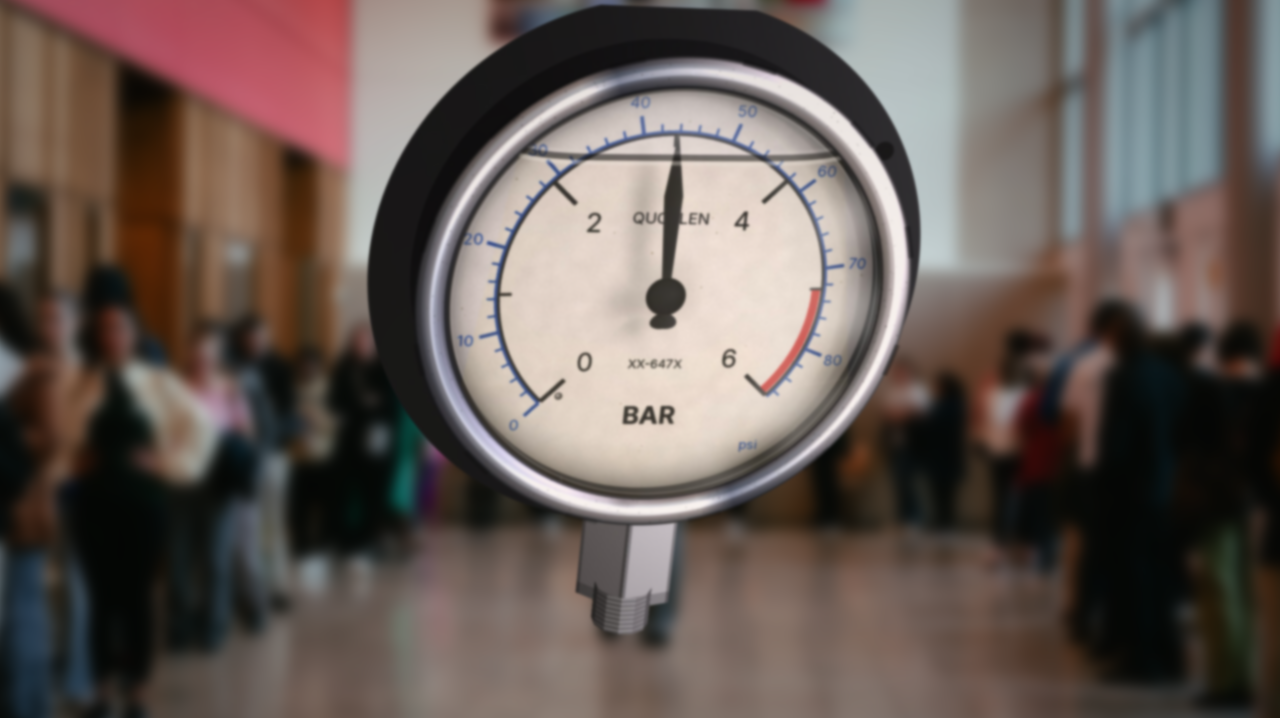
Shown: 3 bar
